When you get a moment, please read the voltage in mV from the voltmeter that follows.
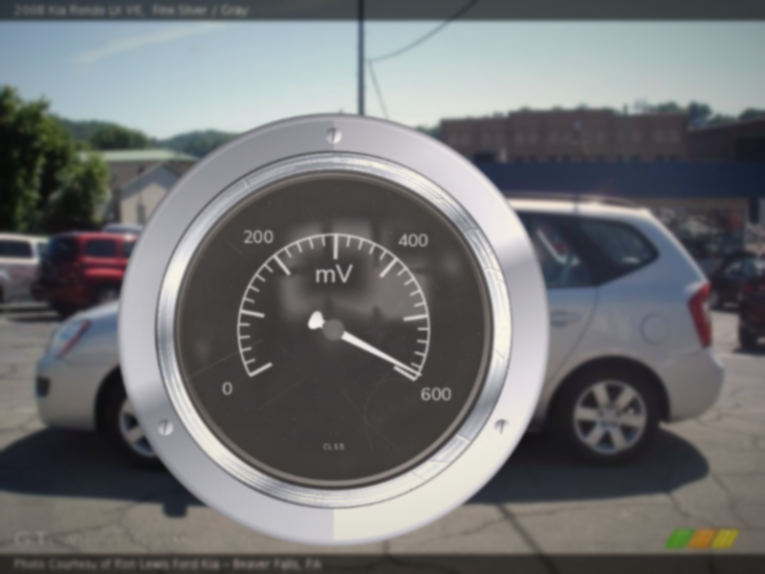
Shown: 590 mV
